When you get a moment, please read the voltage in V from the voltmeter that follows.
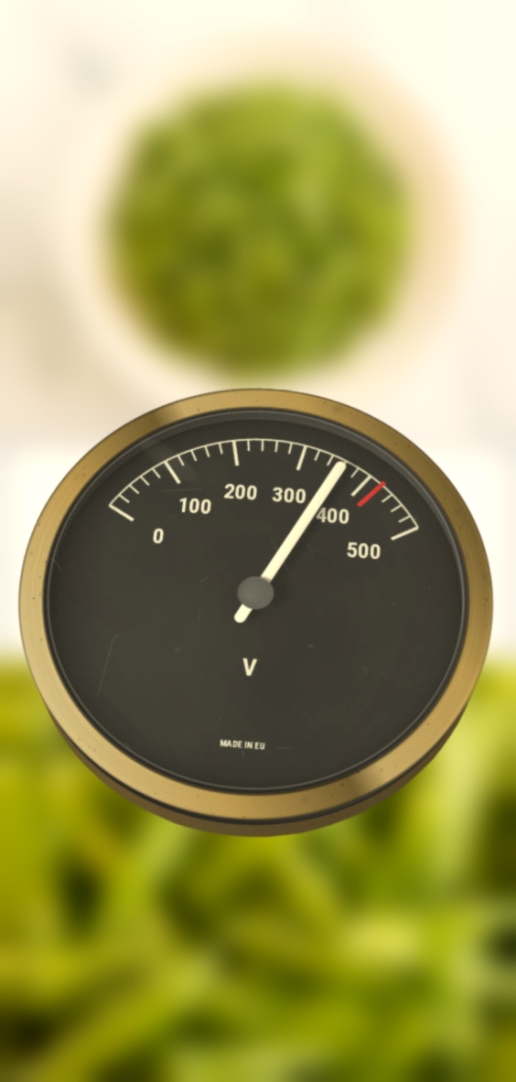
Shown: 360 V
